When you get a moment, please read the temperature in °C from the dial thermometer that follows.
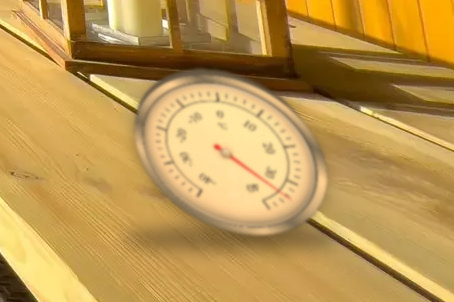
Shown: 34 °C
